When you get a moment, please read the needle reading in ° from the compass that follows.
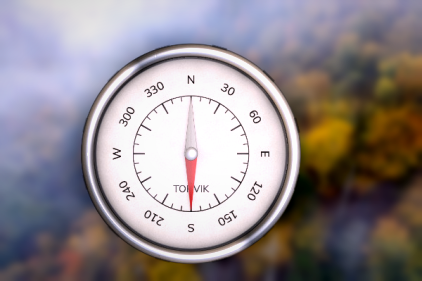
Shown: 180 °
